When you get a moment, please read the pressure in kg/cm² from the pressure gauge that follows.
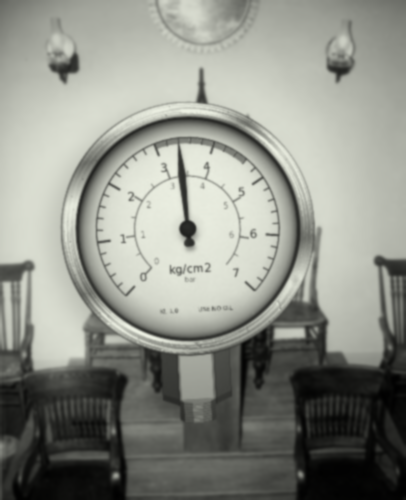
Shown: 3.4 kg/cm²
